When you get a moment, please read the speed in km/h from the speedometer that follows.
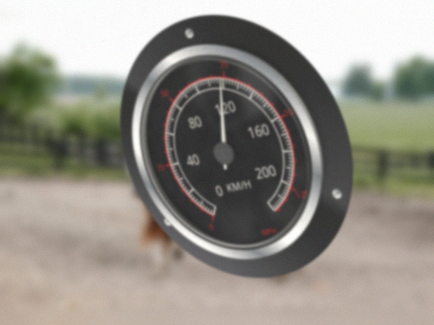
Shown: 120 km/h
